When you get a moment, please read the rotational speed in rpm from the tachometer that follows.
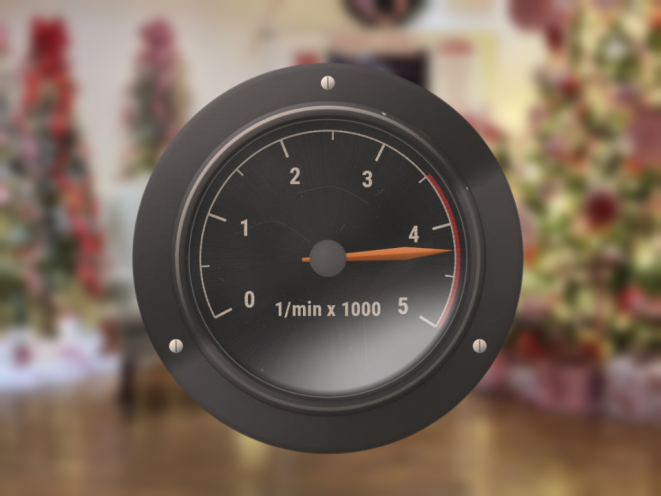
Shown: 4250 rpm
